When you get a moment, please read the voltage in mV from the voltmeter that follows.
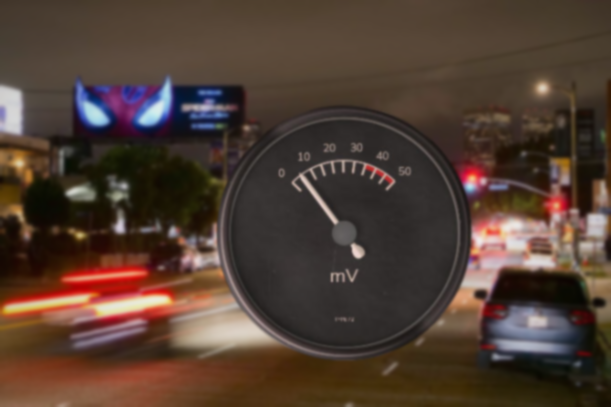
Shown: 5 mV
